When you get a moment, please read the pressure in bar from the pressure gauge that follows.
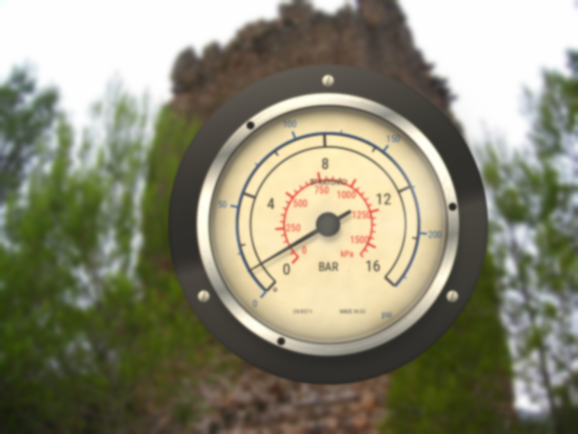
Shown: 1 bar
